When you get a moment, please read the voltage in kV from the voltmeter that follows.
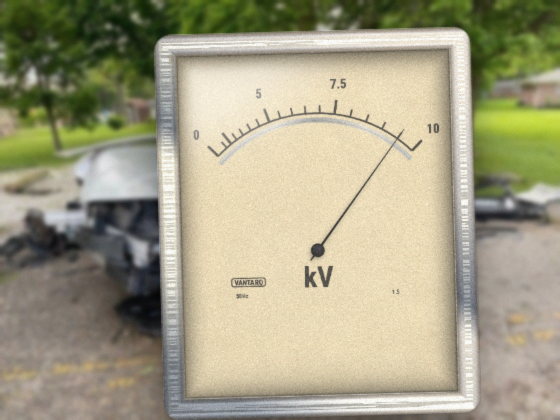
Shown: 9.5 kV
